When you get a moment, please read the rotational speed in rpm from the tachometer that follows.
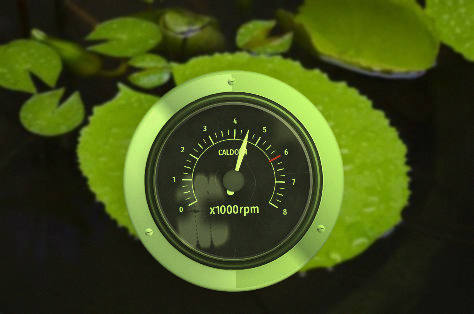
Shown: 4500 rpm
